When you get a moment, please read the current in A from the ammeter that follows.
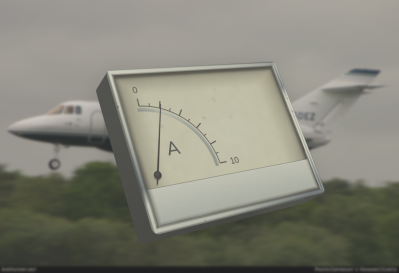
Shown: 2 A
